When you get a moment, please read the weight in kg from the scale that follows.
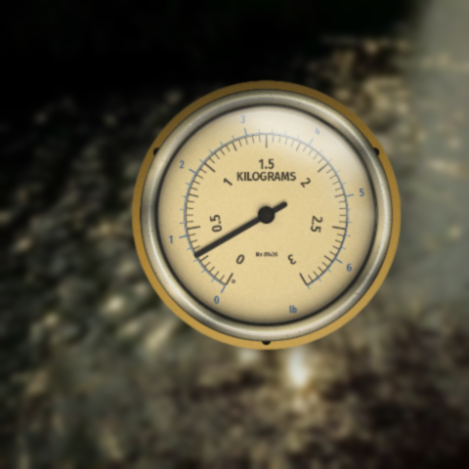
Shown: 0.3 kg
